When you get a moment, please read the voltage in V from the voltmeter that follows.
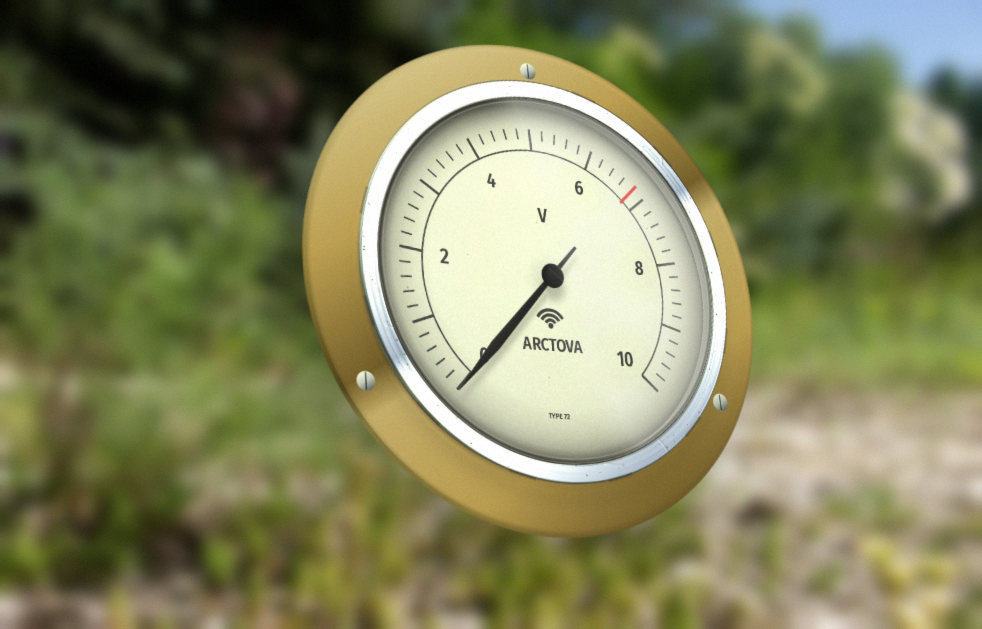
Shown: 0 V
